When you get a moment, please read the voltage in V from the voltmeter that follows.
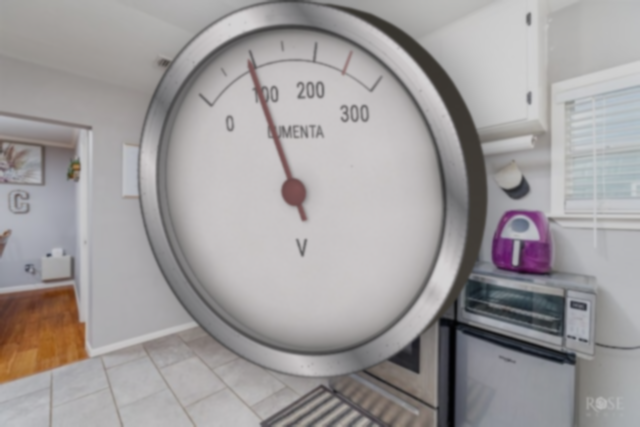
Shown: 100 V
